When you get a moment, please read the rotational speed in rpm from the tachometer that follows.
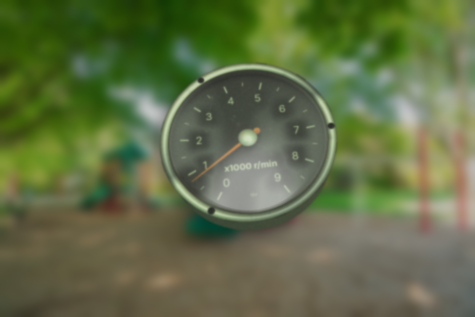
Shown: 750 rpm
